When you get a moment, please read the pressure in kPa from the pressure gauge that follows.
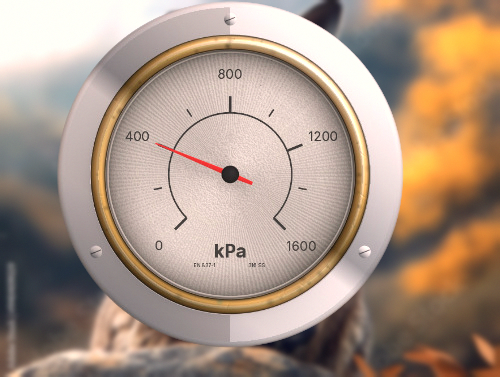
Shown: 400 kPa
